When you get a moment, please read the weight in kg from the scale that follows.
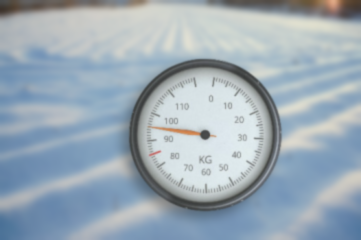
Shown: 95 kg
